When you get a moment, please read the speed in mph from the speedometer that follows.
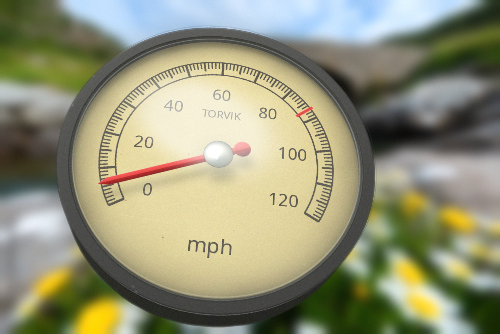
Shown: 5 mph
